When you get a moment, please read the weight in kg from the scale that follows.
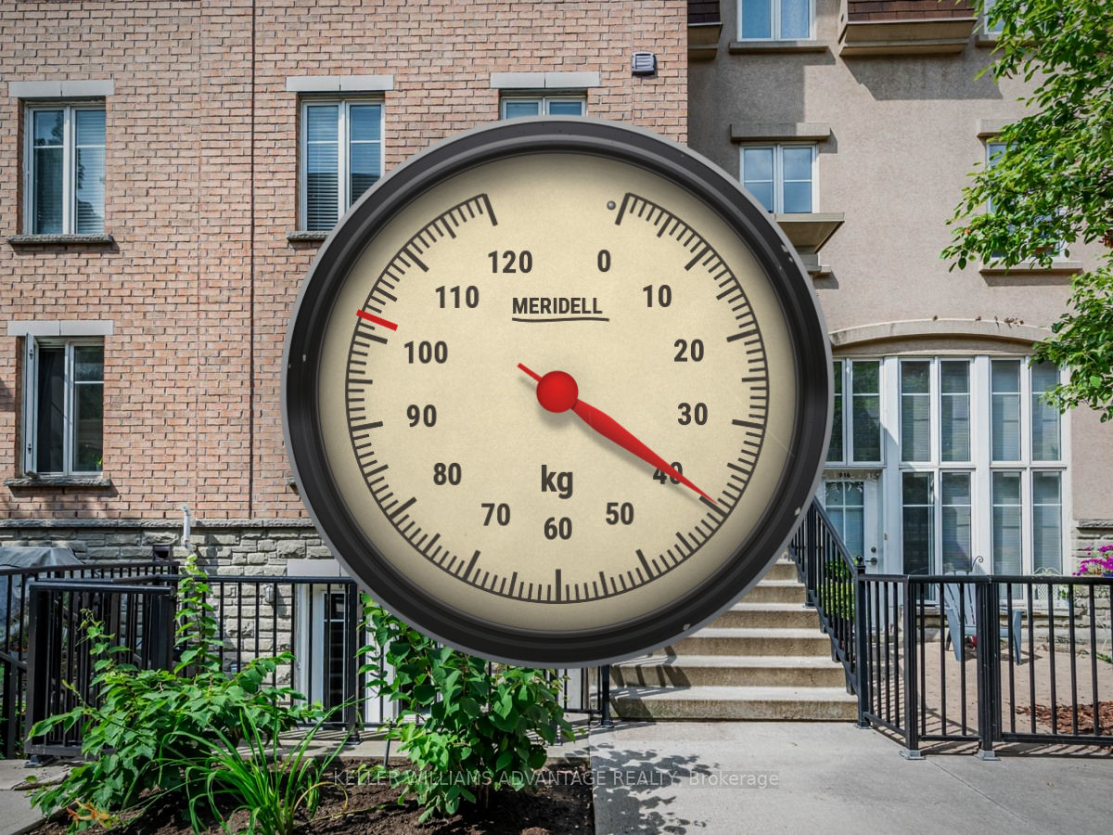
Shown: 39.5 kg
